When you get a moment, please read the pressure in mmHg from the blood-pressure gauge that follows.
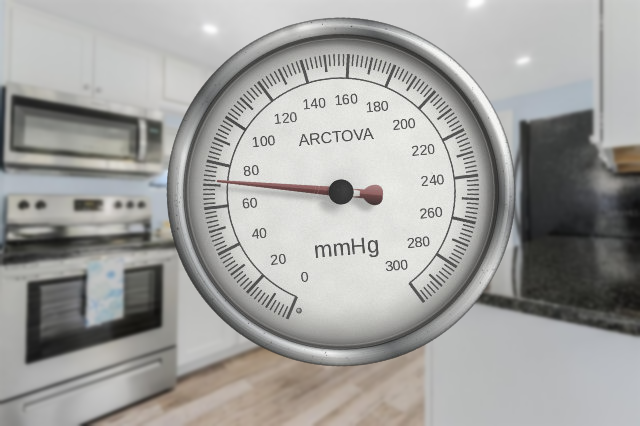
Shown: 72 mmHg
